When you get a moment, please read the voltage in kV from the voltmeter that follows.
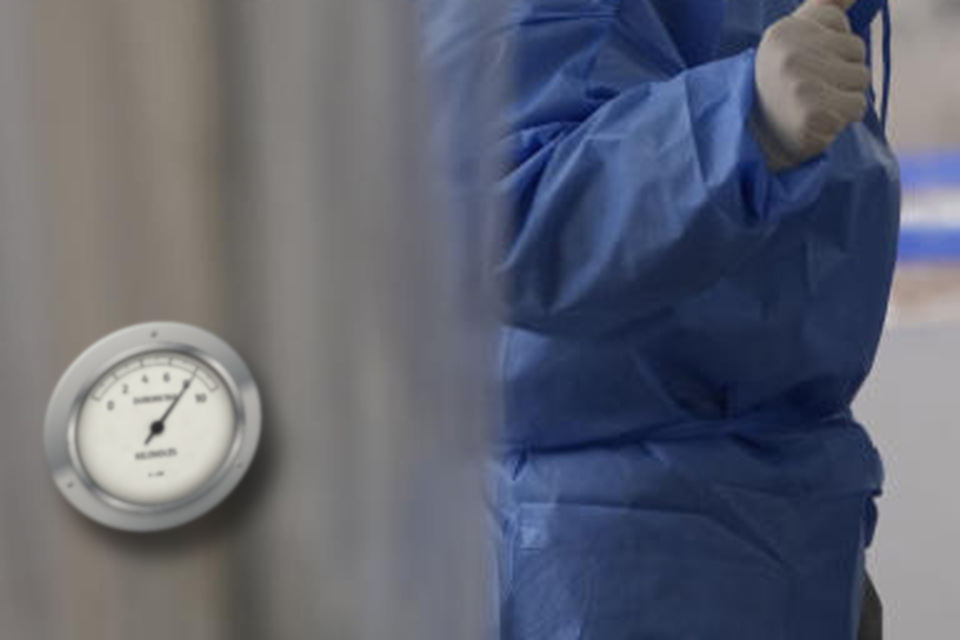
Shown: 8 kV
